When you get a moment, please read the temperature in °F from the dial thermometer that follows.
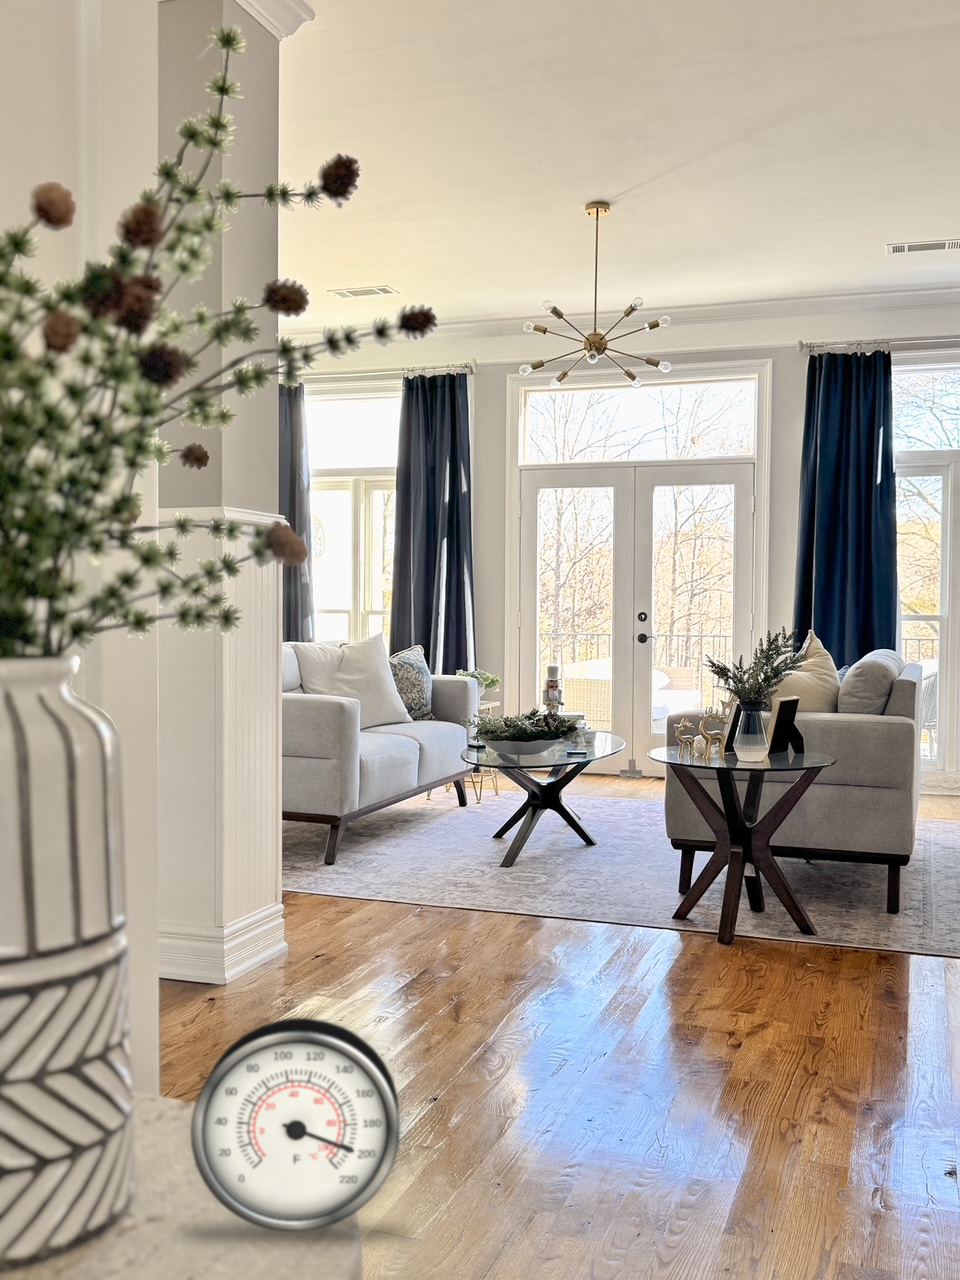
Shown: 200 °F
